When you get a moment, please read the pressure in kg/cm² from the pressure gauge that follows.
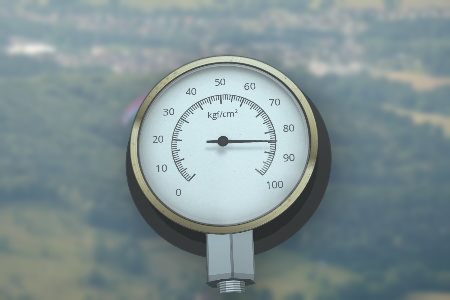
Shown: 85 kg/cm²
